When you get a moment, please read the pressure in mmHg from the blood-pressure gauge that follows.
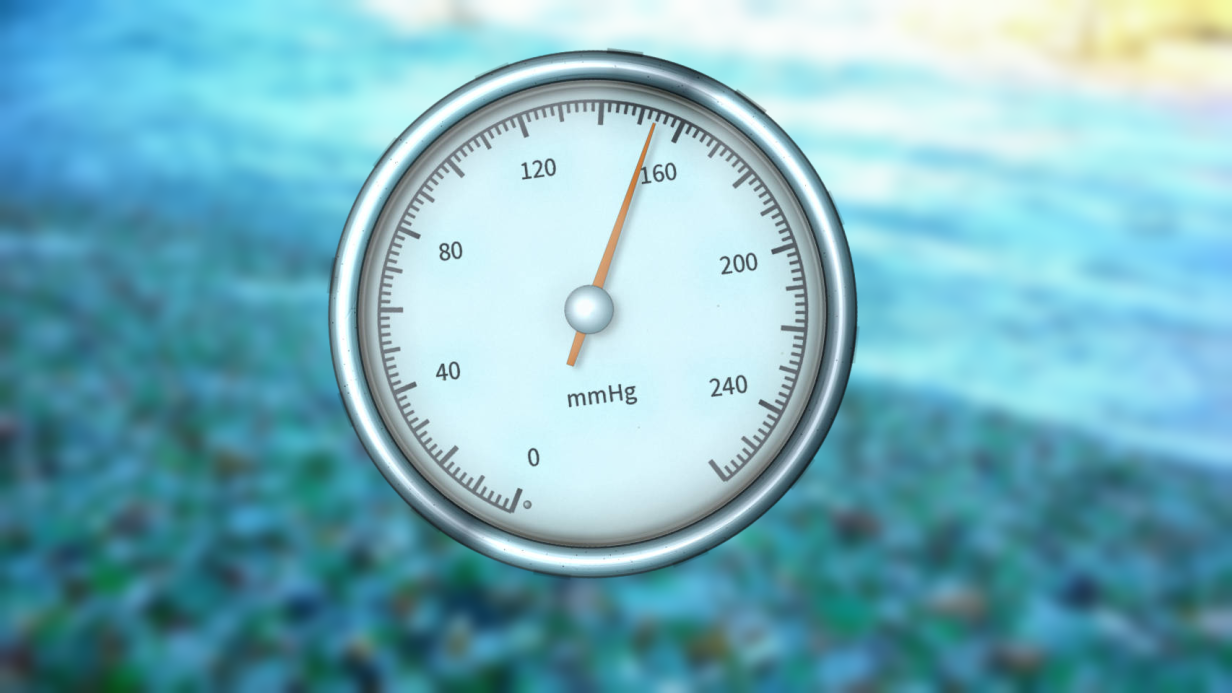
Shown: 154 mmHg
